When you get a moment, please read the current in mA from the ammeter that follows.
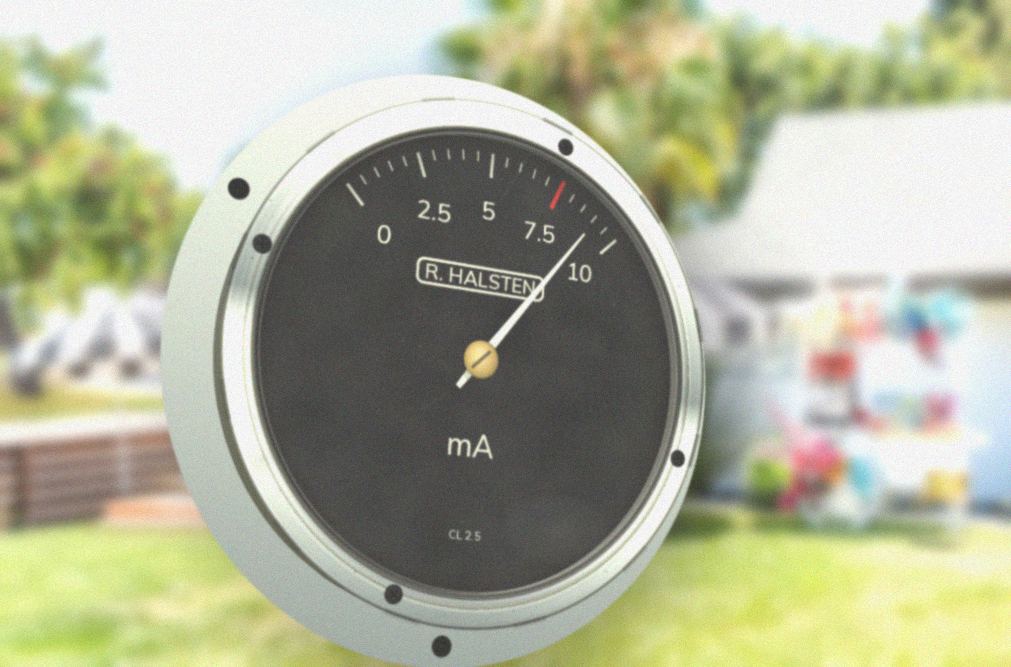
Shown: 9 mA
